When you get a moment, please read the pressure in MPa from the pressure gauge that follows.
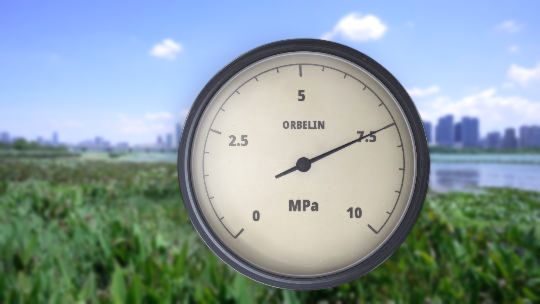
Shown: 7.5 MPa
